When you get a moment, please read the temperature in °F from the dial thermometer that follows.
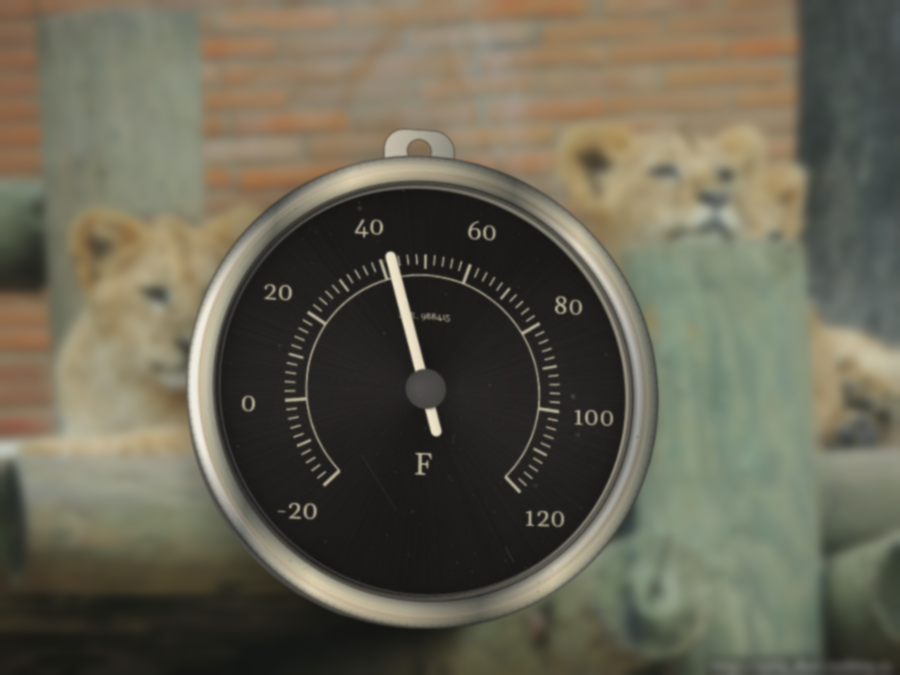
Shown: 42 °F
